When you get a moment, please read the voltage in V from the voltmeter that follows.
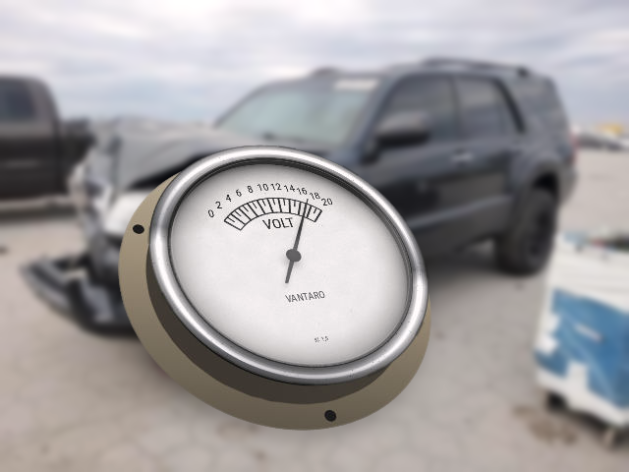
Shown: 17 V
